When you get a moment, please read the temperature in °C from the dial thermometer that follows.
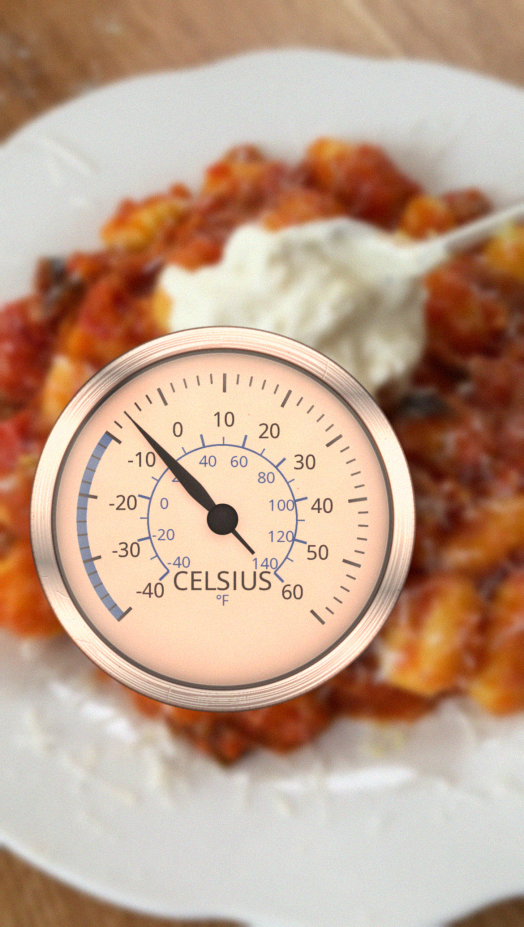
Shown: -6 °C
